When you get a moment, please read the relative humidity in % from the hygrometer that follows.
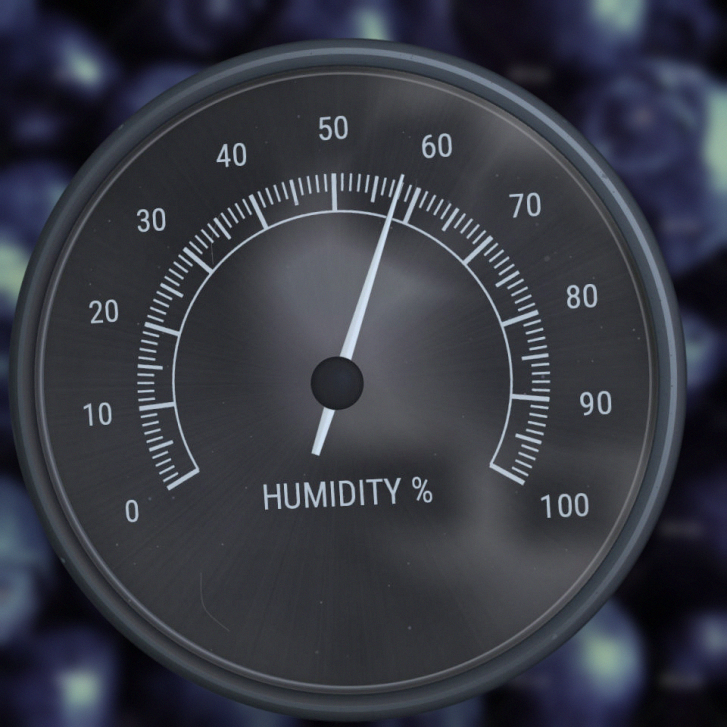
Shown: 58 %
